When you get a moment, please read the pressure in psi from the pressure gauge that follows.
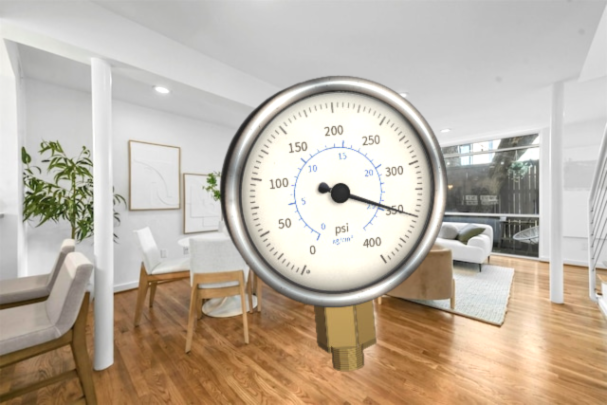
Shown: 350 psi
